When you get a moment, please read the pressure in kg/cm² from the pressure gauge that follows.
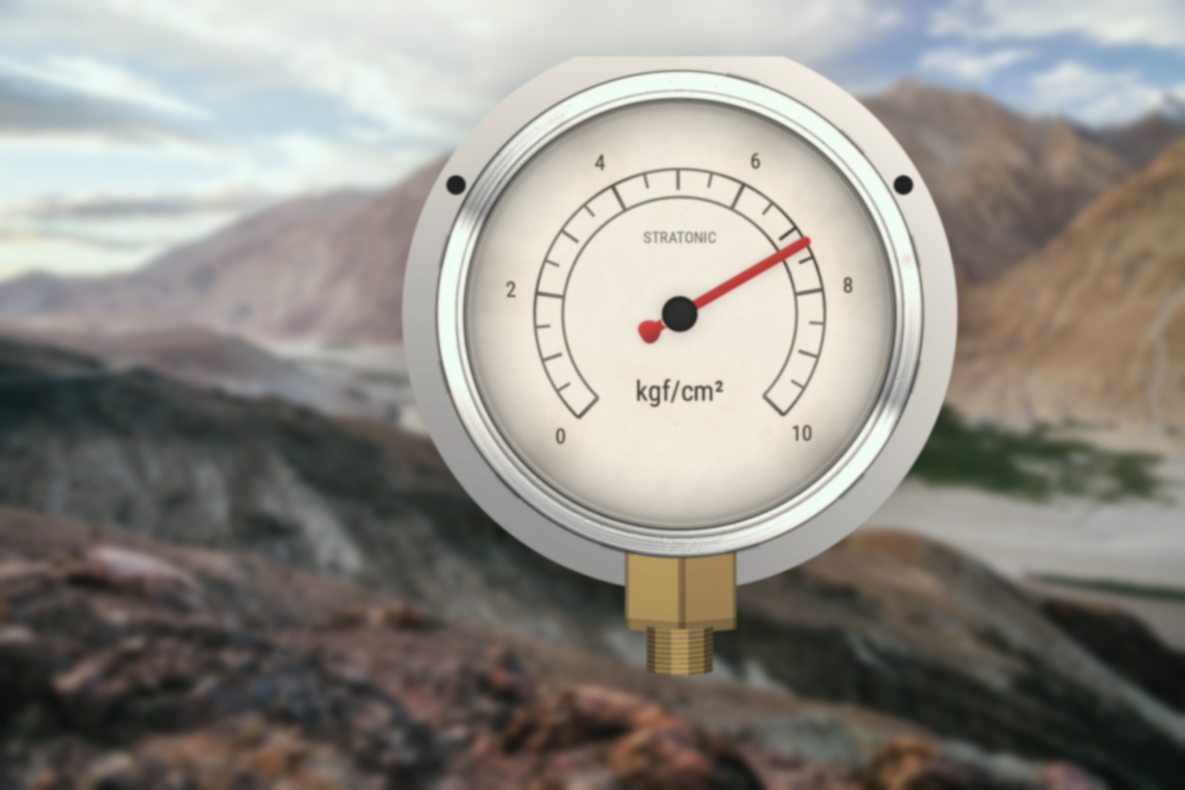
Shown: 7.25 kg/cm²
